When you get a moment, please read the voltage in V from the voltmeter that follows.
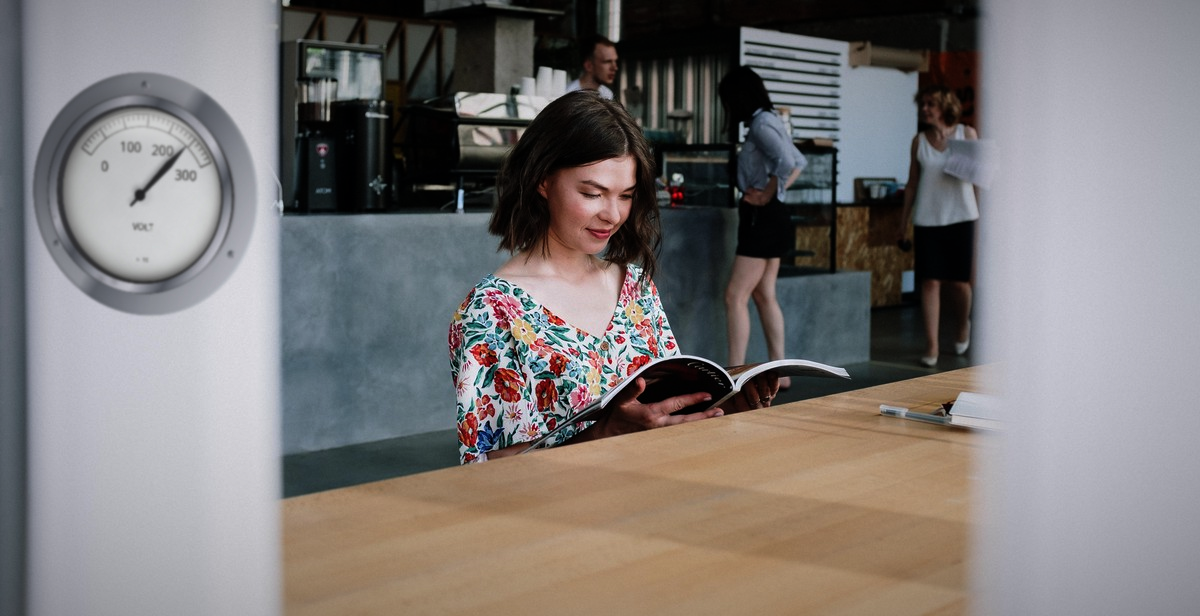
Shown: 250 V
